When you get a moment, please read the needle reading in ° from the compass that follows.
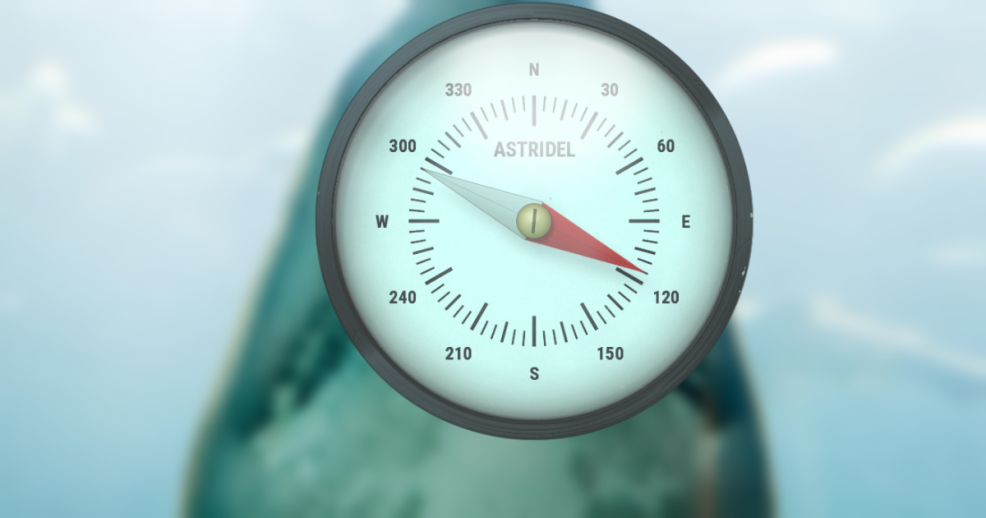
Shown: 115 °
